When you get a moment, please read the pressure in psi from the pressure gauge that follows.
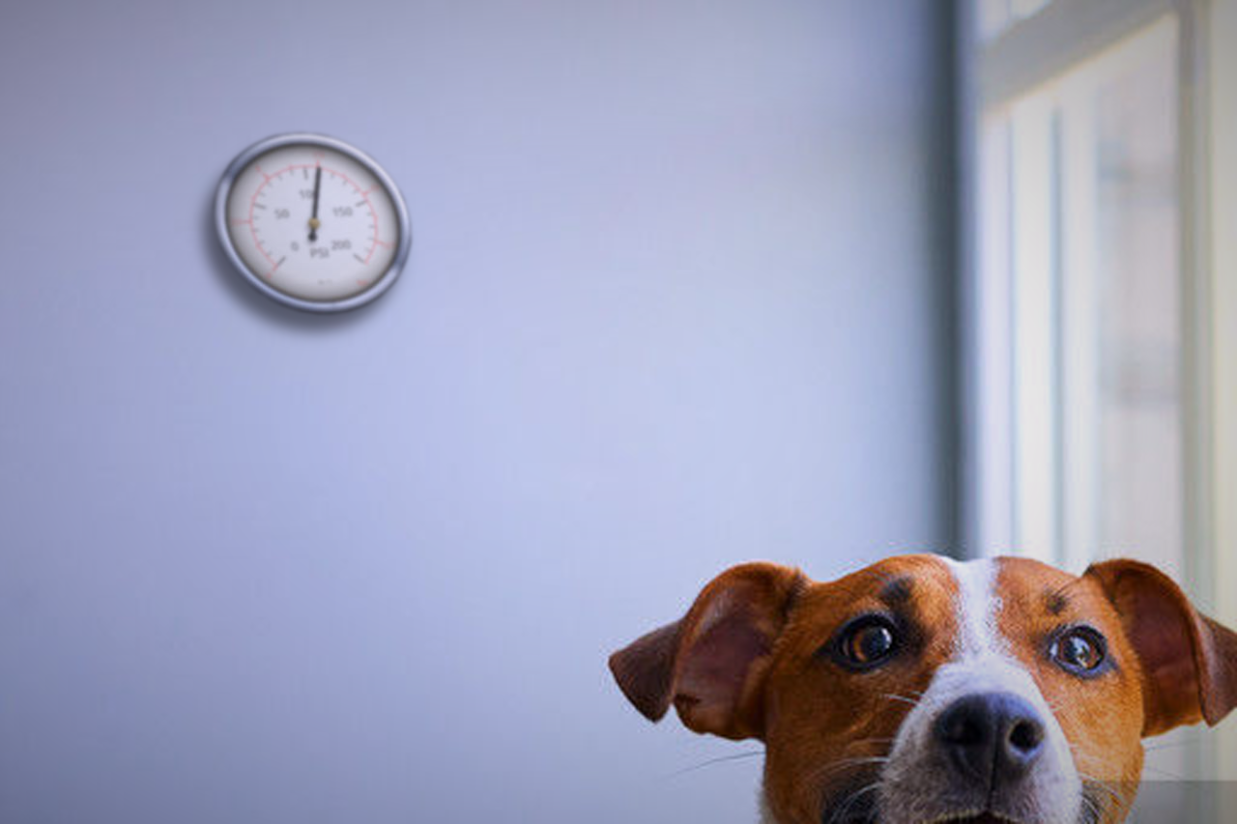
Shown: 110 psi
